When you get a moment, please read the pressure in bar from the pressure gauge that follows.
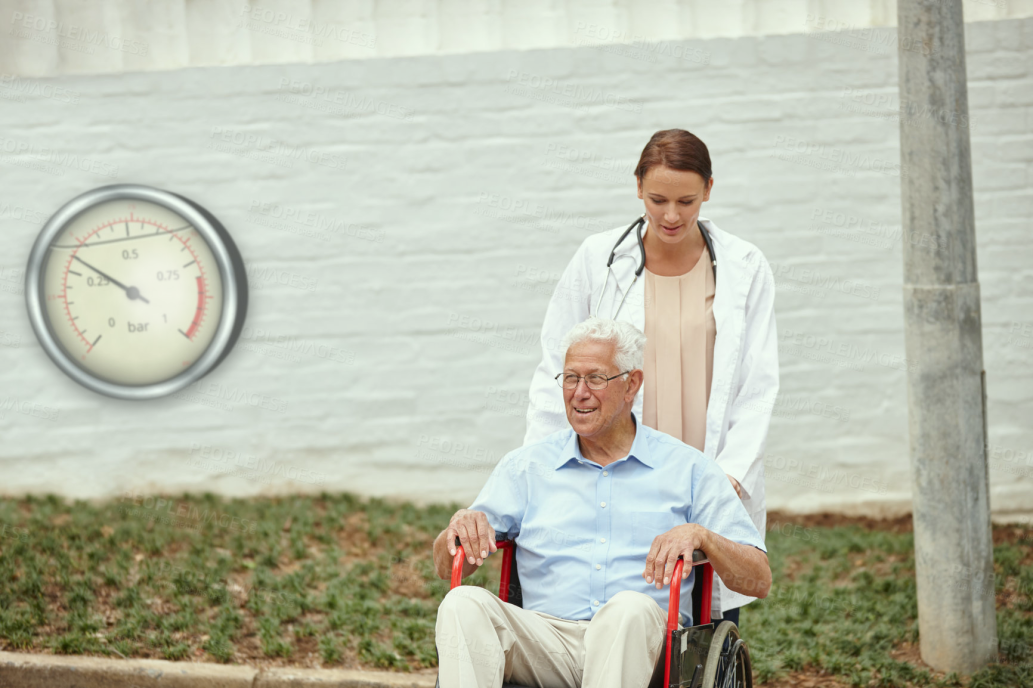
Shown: 0.3 bar
